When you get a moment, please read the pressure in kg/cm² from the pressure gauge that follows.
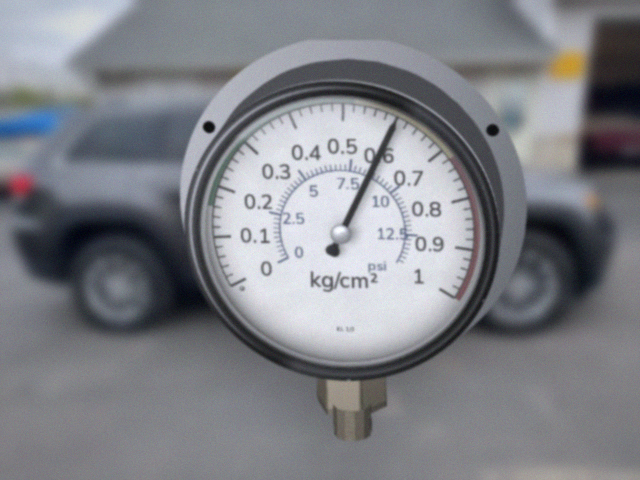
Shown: 0.6 kg/cm²
